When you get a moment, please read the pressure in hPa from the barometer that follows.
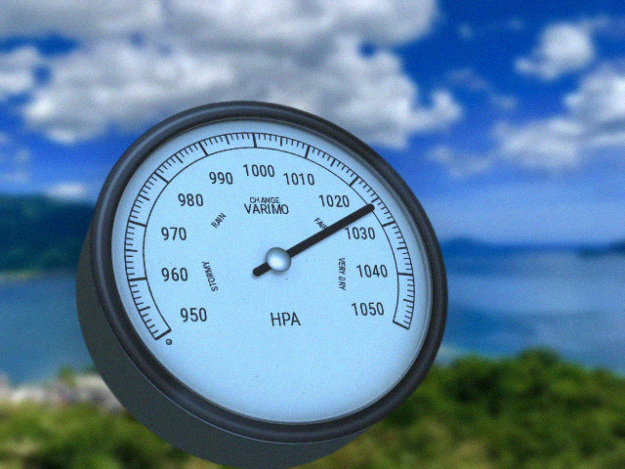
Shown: 1026 hPa
